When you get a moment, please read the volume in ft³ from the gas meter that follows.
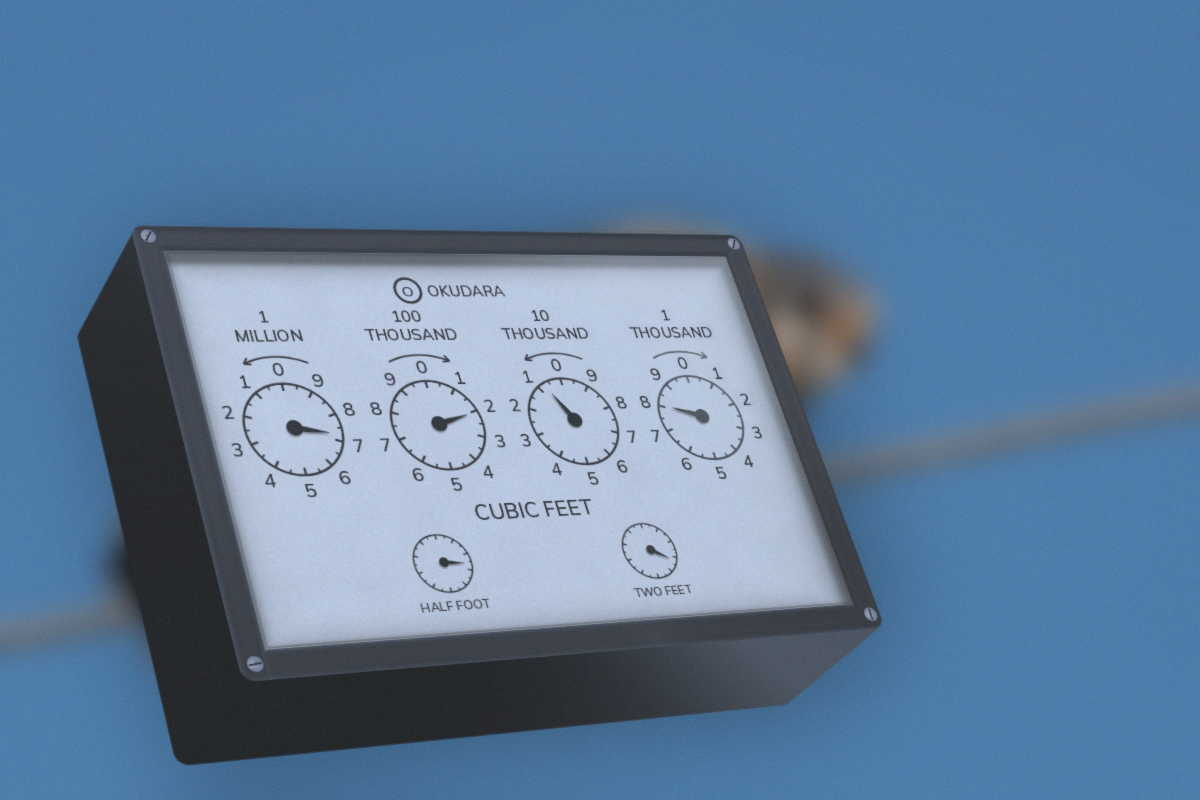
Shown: 720800 ft³
